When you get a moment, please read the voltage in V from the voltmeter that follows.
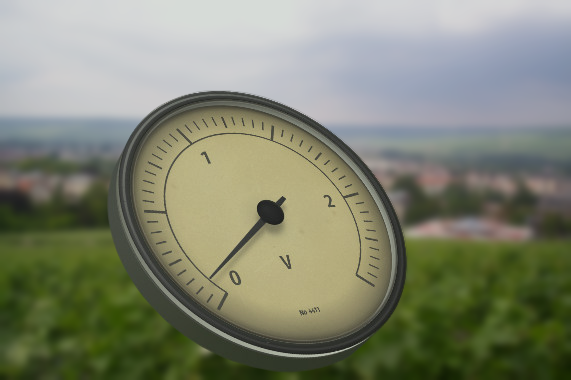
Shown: 0.1 V
